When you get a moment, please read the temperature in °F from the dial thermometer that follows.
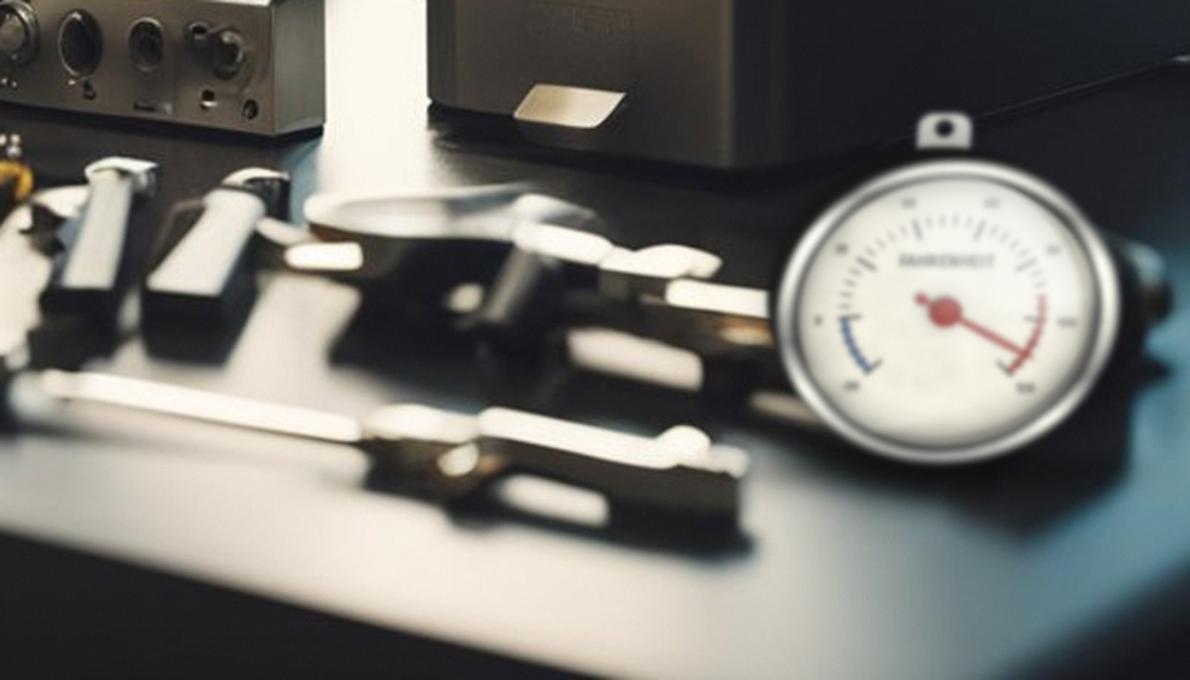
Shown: 112 °F
